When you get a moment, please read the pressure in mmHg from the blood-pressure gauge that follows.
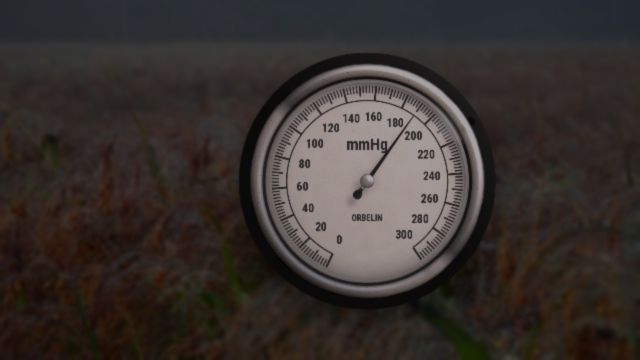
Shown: 190 mmHg
